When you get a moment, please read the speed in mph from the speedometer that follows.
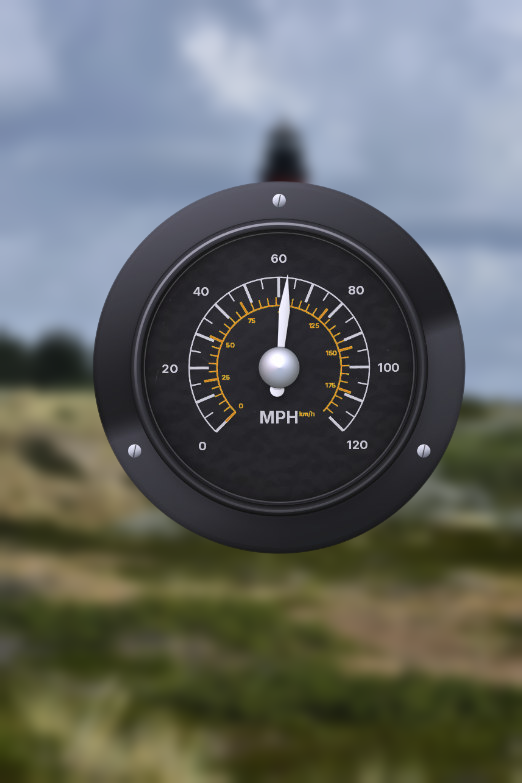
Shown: 62.5 mph
